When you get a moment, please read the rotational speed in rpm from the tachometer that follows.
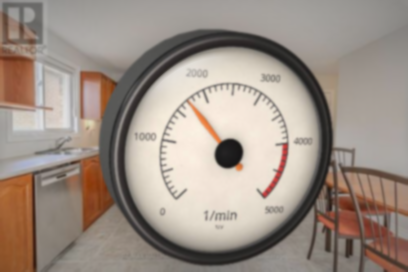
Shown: 1700 rpm
